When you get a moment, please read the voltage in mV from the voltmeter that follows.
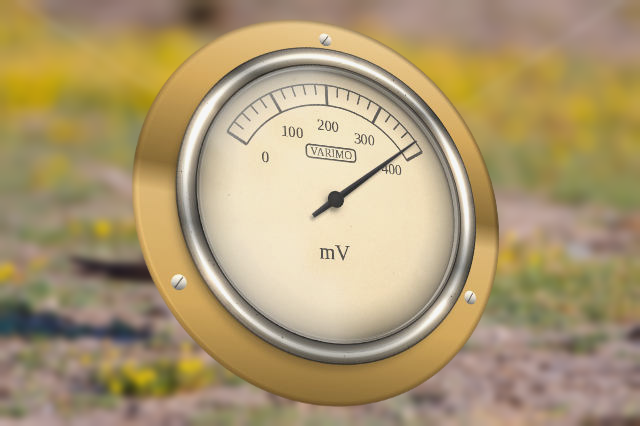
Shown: 380 mV
